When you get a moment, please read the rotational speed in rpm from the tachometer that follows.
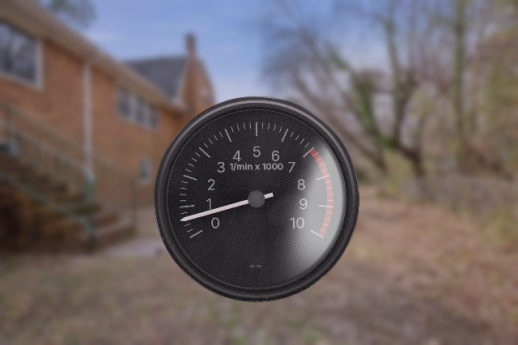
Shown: 600 rpm
